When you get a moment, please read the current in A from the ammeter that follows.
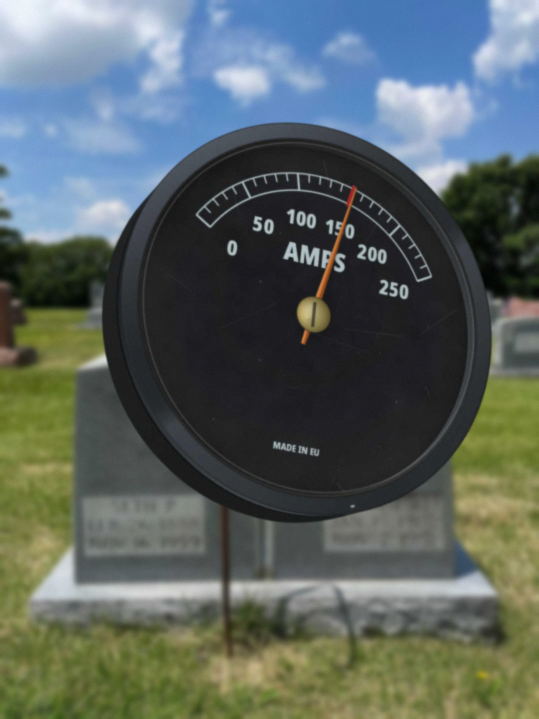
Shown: 150 A
